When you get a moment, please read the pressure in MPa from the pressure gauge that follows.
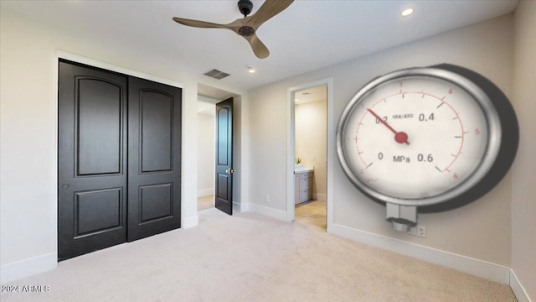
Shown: 0.2 MPa
